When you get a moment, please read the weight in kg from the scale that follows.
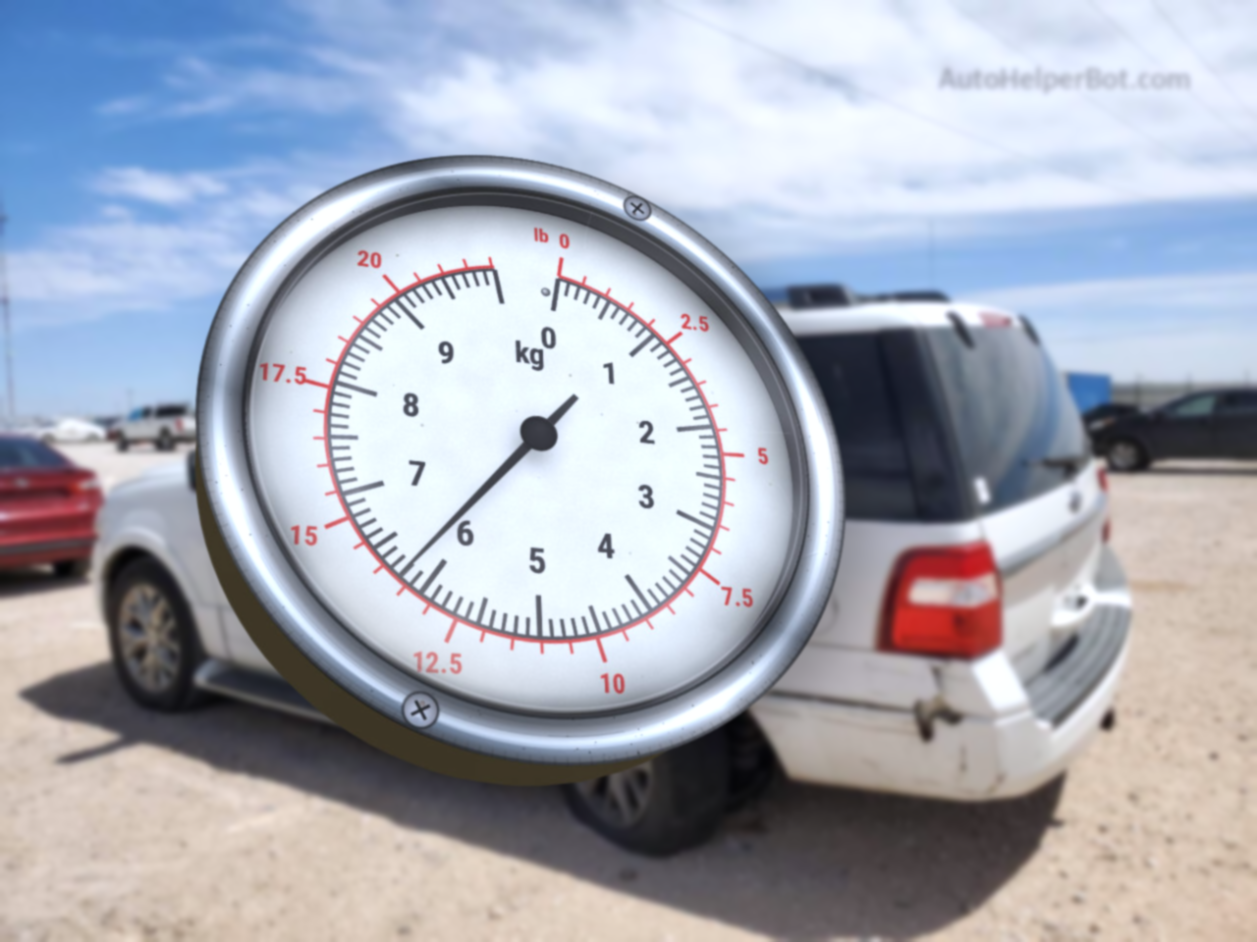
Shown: 6.2 kg
